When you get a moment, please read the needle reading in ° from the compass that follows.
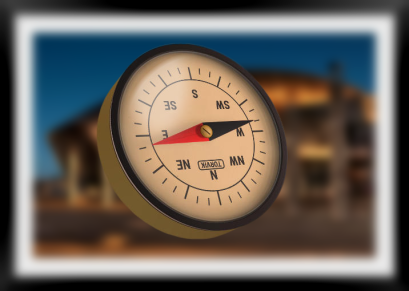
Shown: 80 °
